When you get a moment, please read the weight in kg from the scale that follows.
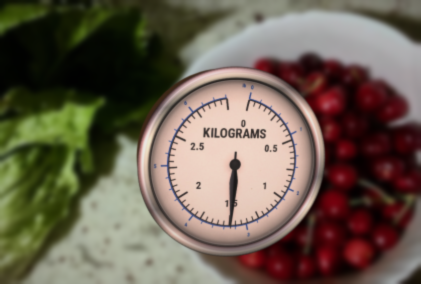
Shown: 1.5 kg
